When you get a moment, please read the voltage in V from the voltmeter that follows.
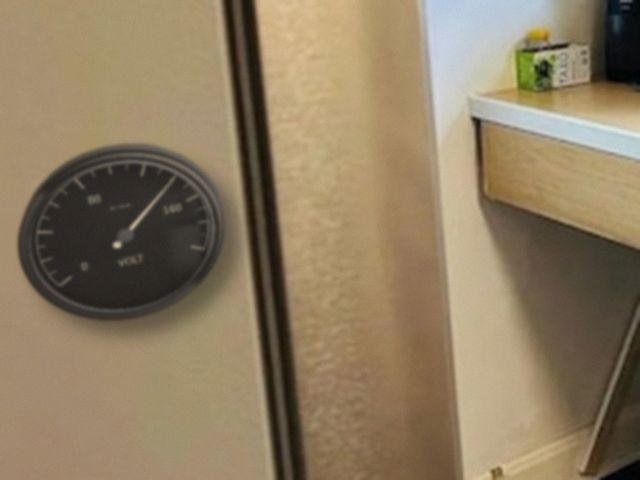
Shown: 140 V
